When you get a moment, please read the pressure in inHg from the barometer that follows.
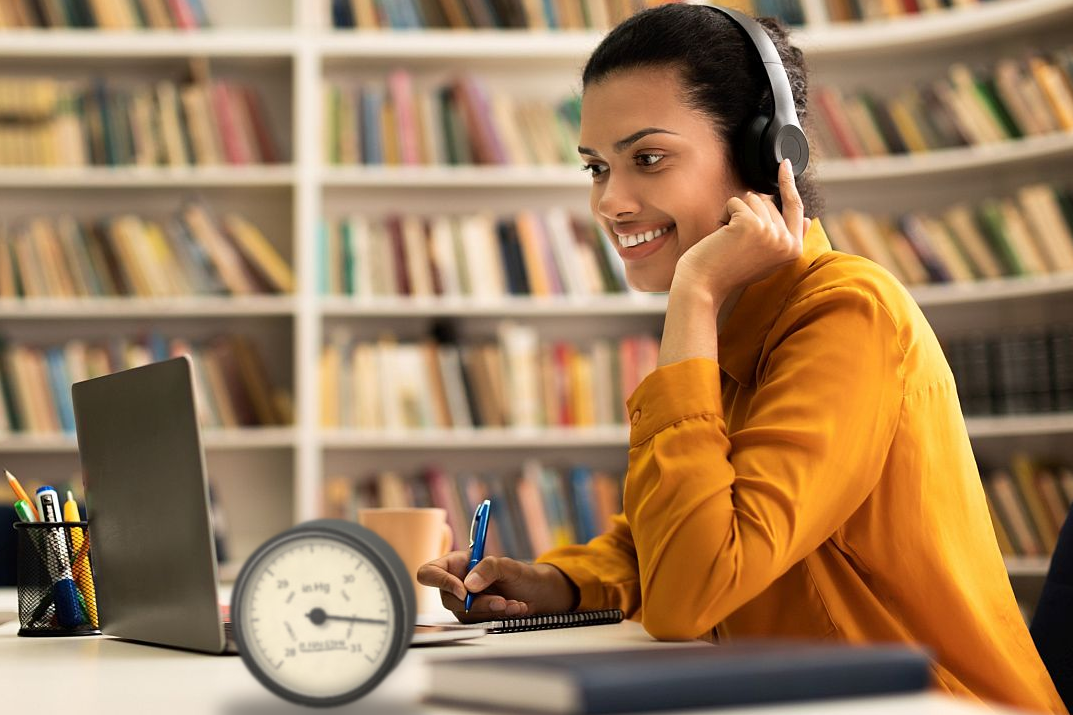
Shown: 30.6 inHg
